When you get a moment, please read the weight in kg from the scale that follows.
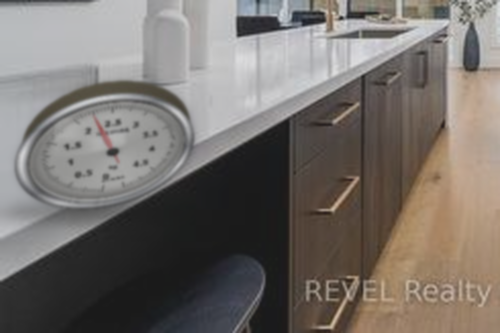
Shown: 2.25 kg
